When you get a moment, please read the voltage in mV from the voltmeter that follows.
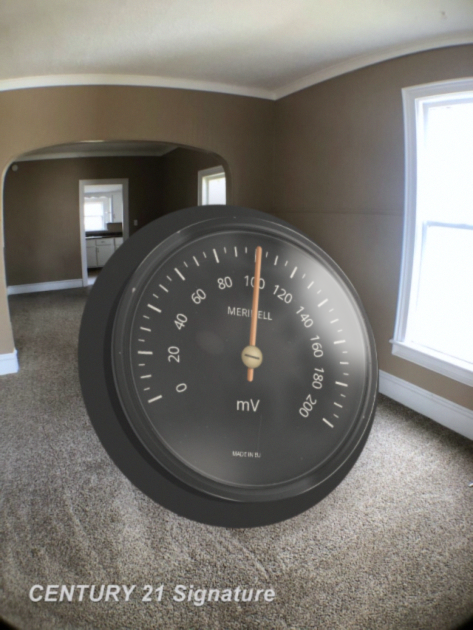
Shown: 100 mV
